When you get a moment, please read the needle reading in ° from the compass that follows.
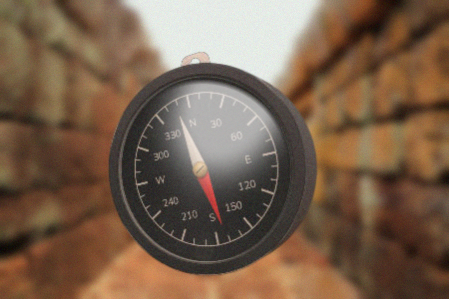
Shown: 170 °
